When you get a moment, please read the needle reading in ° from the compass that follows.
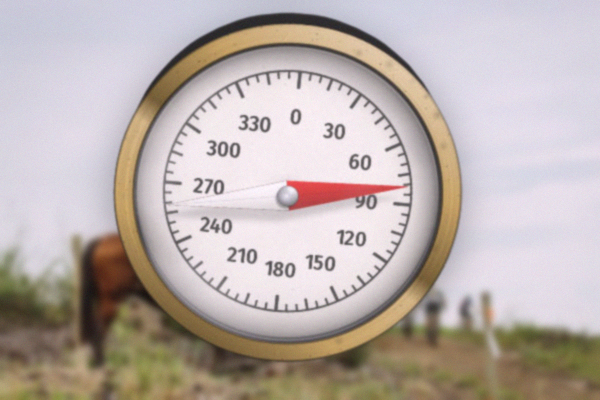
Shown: 80 °
